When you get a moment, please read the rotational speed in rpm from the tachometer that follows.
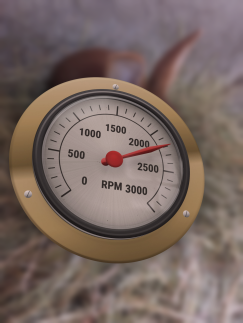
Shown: 2200 rpm
